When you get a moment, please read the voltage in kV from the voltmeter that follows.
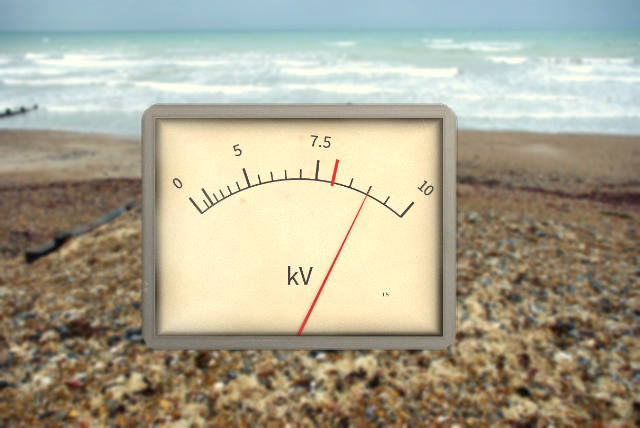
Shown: 9 kV
